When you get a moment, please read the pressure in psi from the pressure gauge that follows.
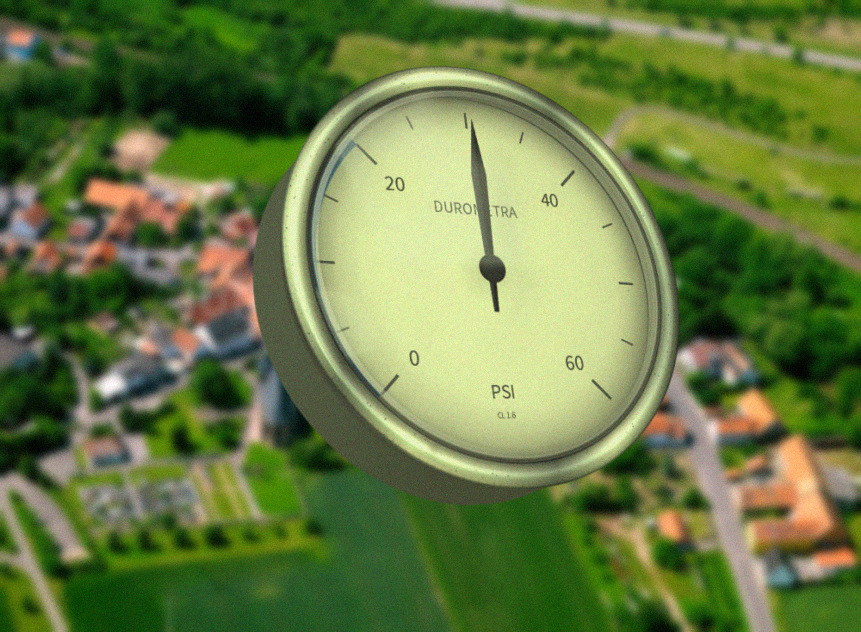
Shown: 30 psi
